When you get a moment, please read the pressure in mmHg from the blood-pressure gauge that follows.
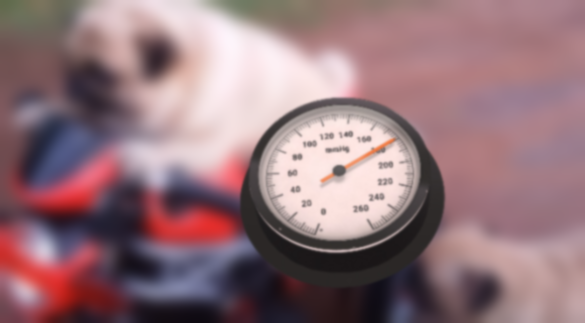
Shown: 180 mmHg
